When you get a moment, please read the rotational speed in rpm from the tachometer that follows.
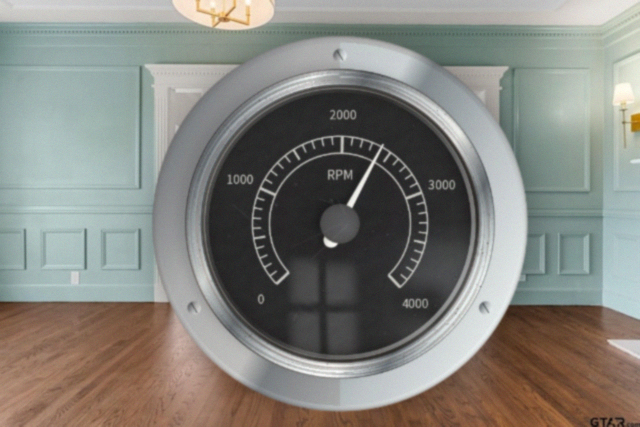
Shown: 2400 rpm
